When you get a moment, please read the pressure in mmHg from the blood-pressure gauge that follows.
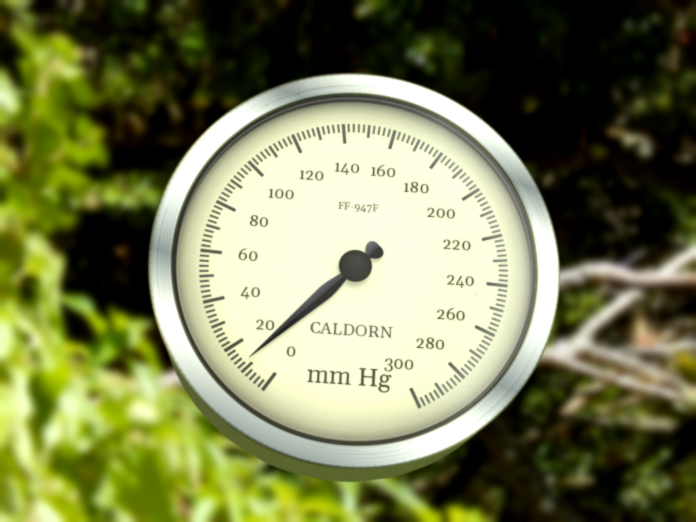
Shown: 12 mmHg
